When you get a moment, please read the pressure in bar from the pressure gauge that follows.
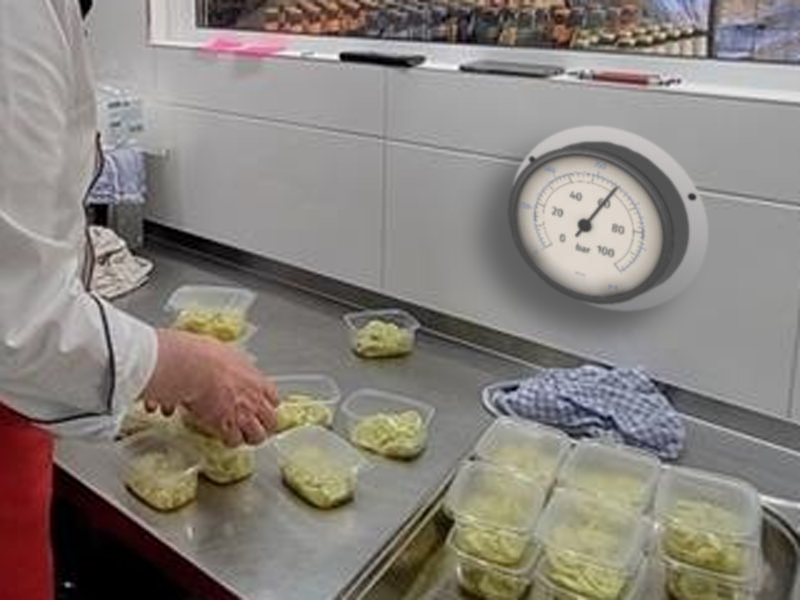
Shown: 60 bar
